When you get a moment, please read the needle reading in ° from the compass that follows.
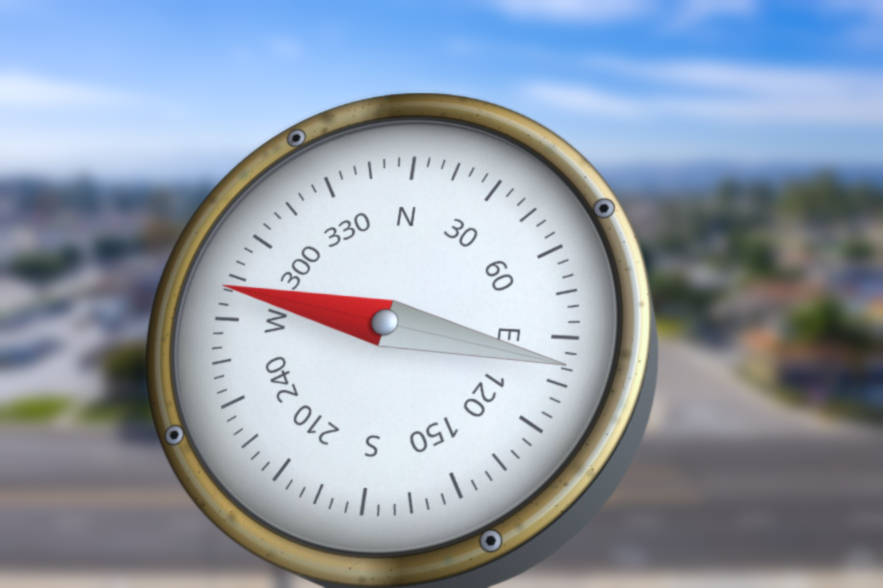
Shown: 280 °
